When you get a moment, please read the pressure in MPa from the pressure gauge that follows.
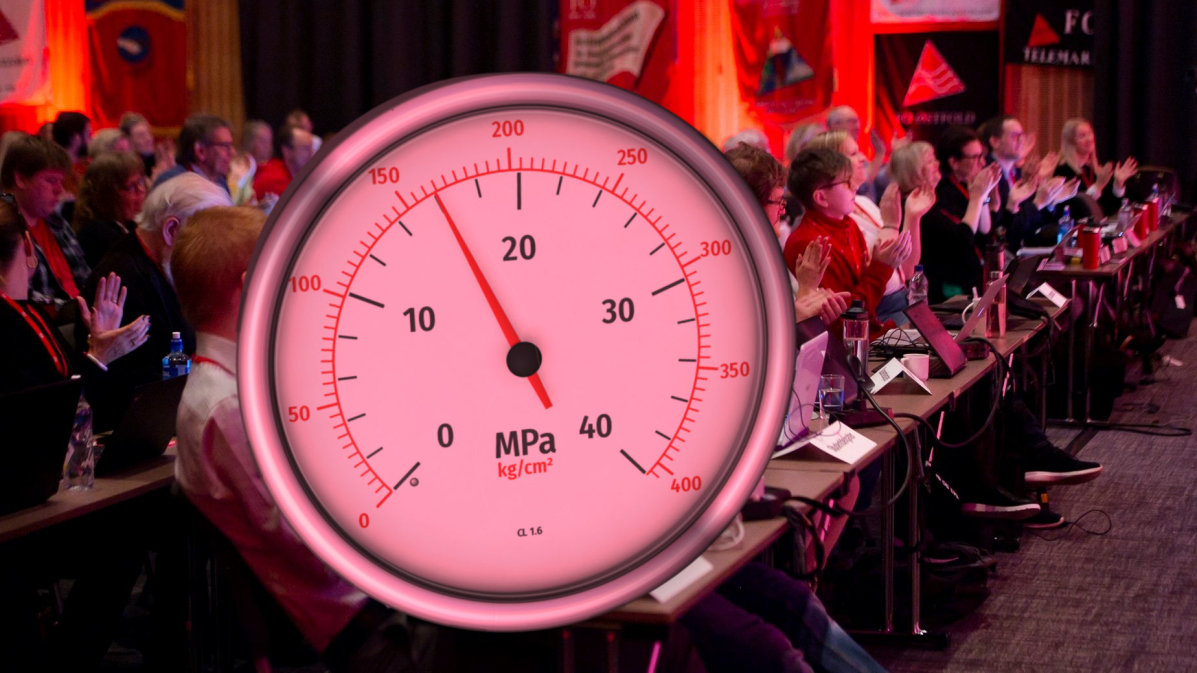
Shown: 16 MPa
